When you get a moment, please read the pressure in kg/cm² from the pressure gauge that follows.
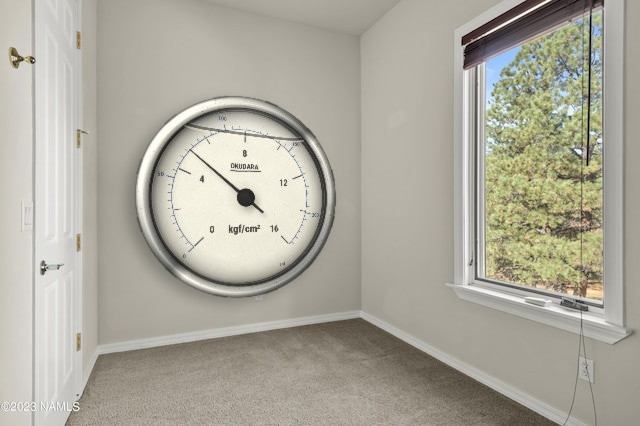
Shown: 5 kg/cm²
